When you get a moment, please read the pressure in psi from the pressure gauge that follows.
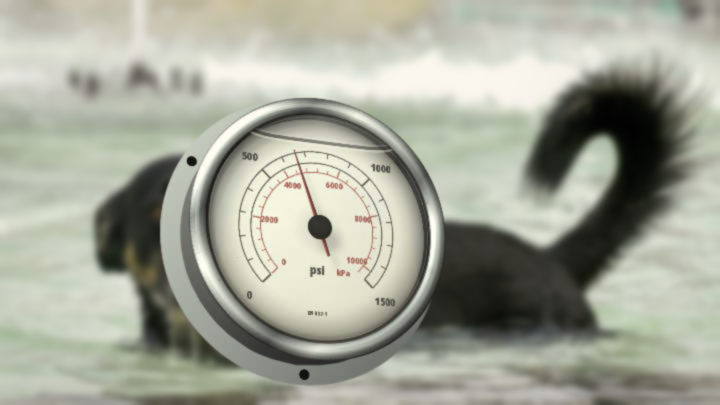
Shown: 650 psi
